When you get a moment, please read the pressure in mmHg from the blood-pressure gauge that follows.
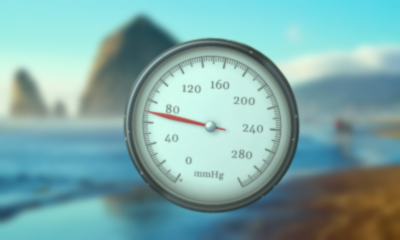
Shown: 70 mmHg
